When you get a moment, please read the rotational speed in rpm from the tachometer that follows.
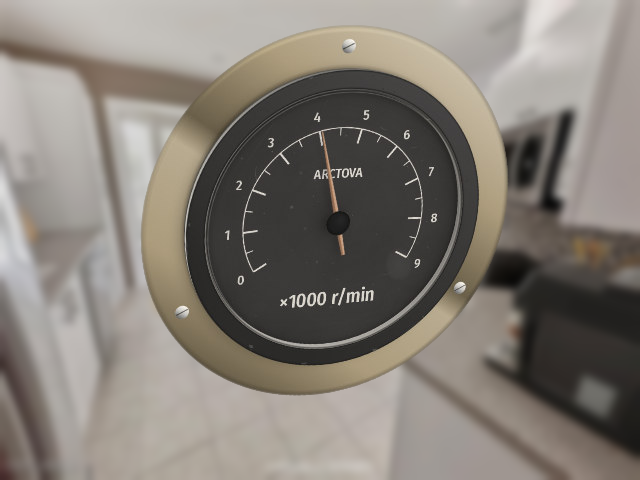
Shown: 4000 rpm
